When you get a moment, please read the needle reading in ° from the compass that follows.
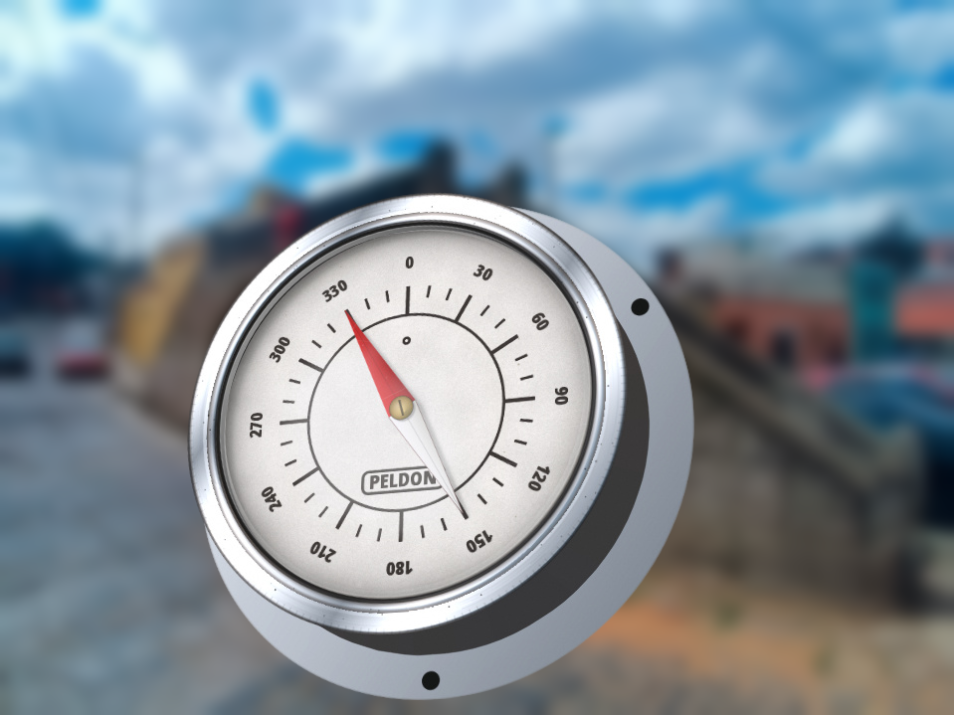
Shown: 330 °
